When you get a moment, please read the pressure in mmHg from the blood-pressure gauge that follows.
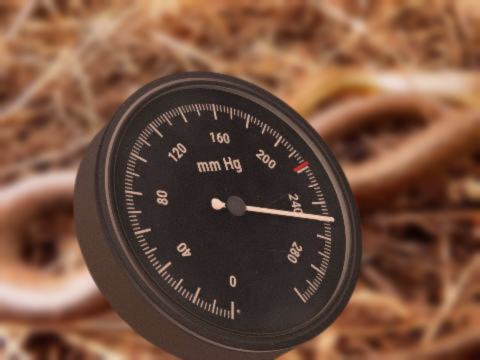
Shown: 250 mmHg
